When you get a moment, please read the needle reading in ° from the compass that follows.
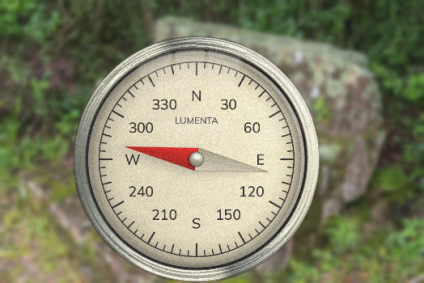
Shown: 280 °
